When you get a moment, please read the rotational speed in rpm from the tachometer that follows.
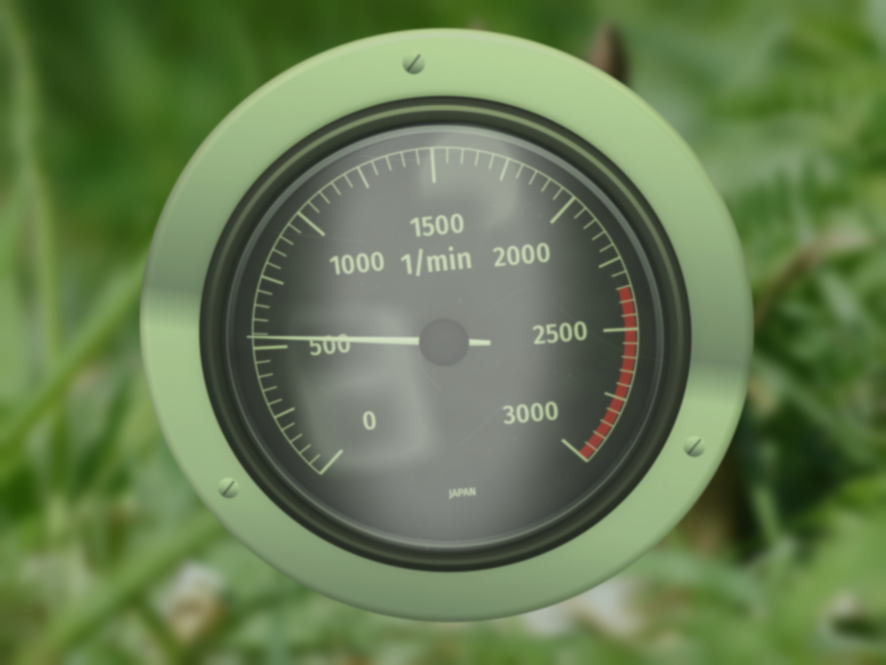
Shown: 550 rpm
